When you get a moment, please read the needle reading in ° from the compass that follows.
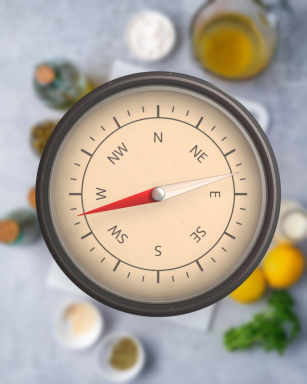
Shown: 255 °
